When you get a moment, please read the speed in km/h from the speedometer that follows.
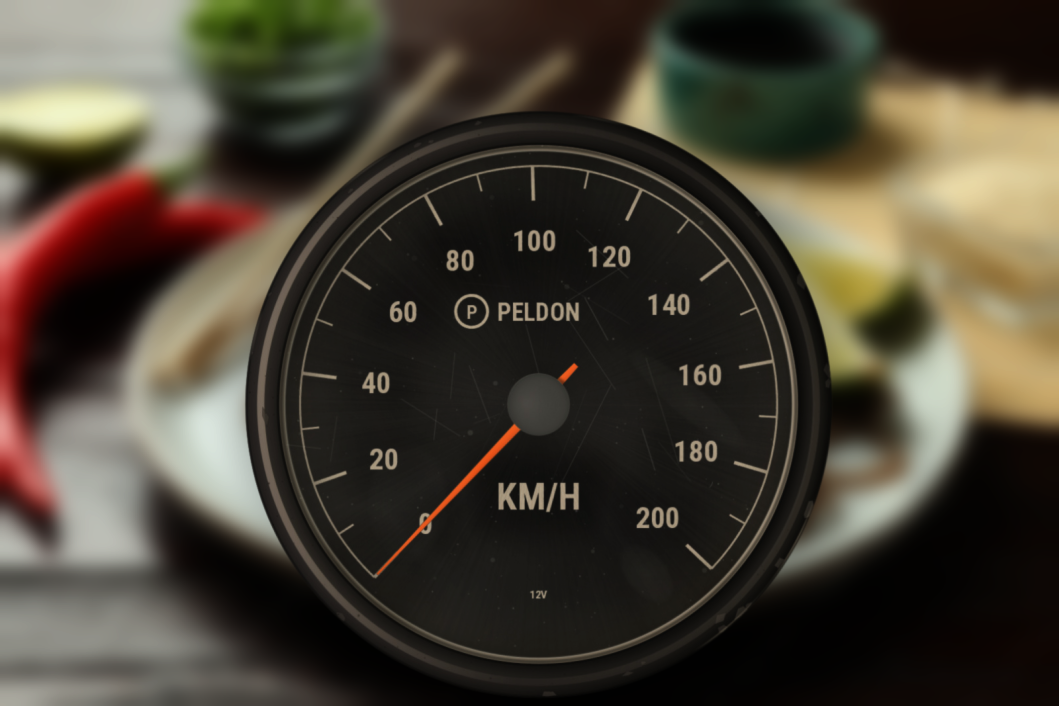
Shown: 0 km/h
